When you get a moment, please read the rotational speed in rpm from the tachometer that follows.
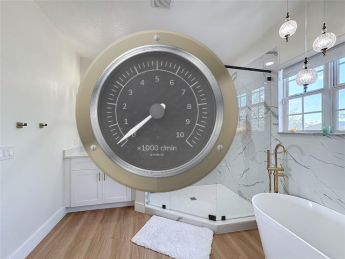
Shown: 200 rpm
